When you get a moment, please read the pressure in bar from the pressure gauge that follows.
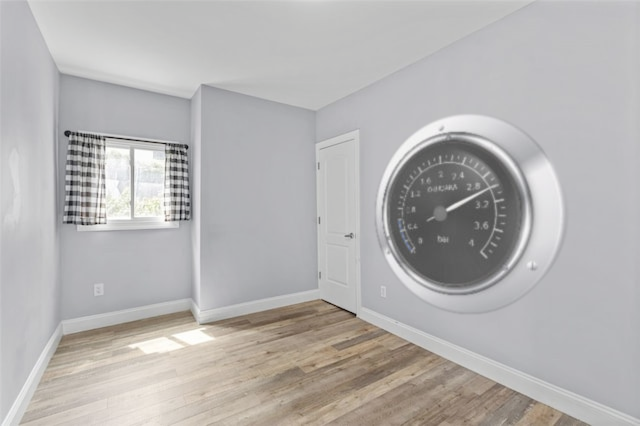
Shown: 3 bar
